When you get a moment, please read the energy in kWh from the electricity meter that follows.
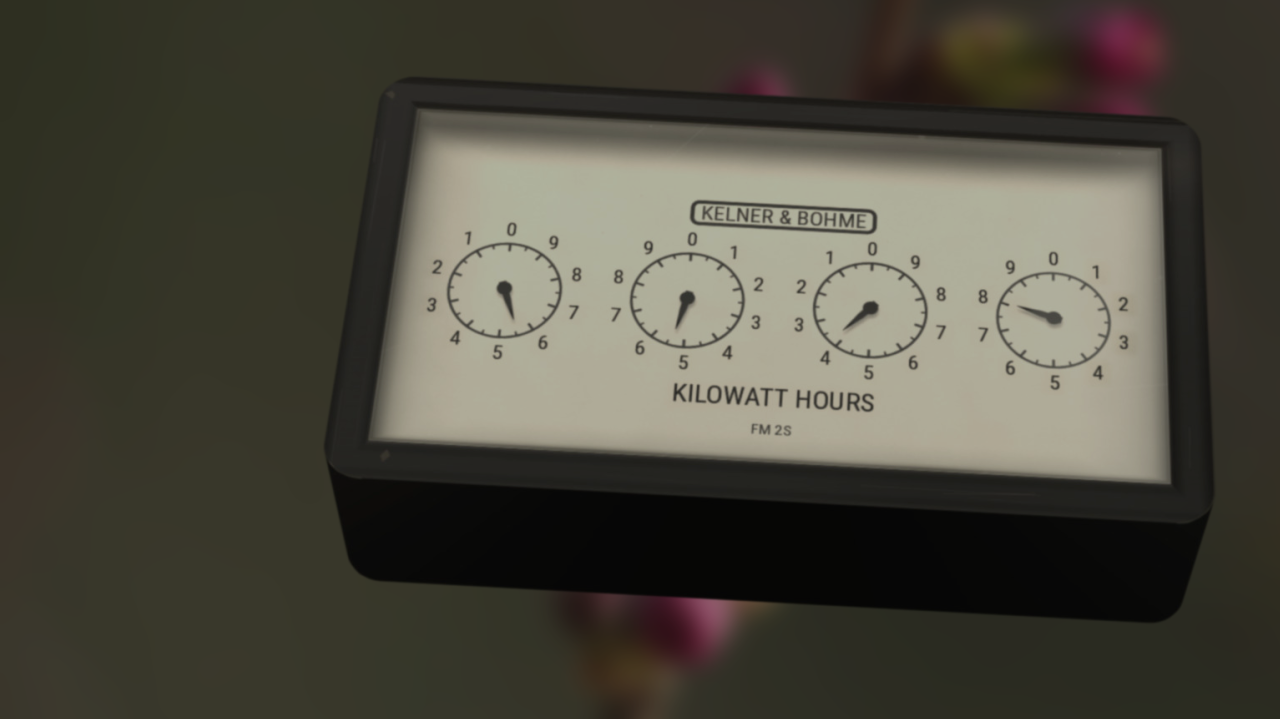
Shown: 5538 kWh
